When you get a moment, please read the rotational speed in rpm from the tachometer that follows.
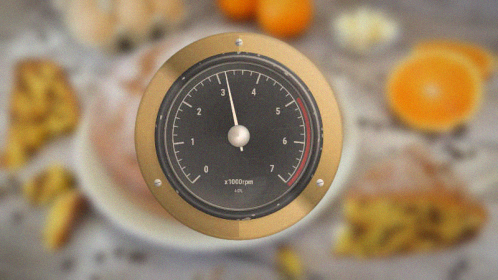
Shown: 3200 rpm
